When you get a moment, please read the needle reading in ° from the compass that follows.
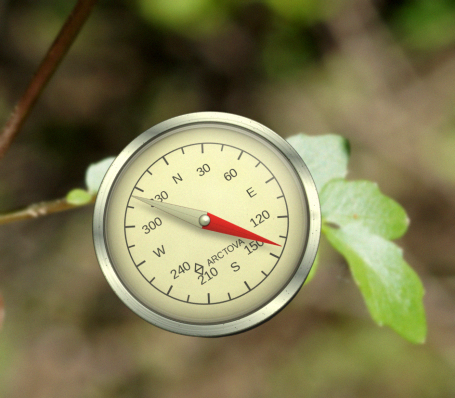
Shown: 142.5 °
